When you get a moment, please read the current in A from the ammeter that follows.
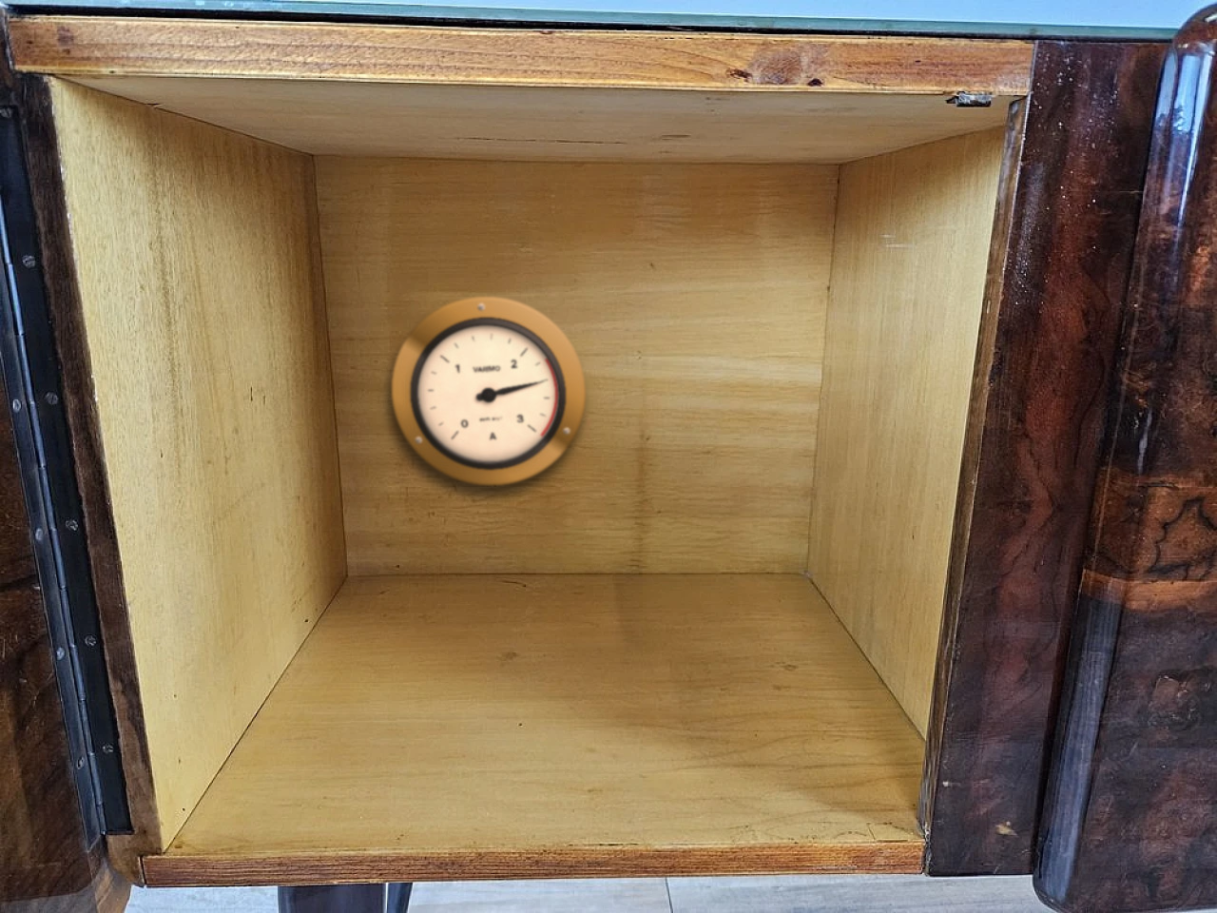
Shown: 2.4 A
